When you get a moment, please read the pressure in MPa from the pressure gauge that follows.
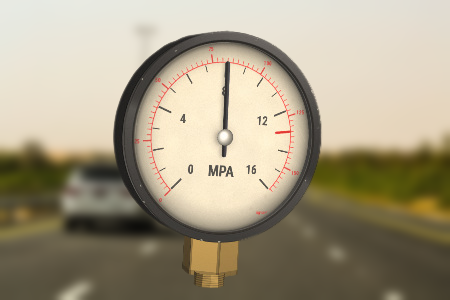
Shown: 8 MPa
